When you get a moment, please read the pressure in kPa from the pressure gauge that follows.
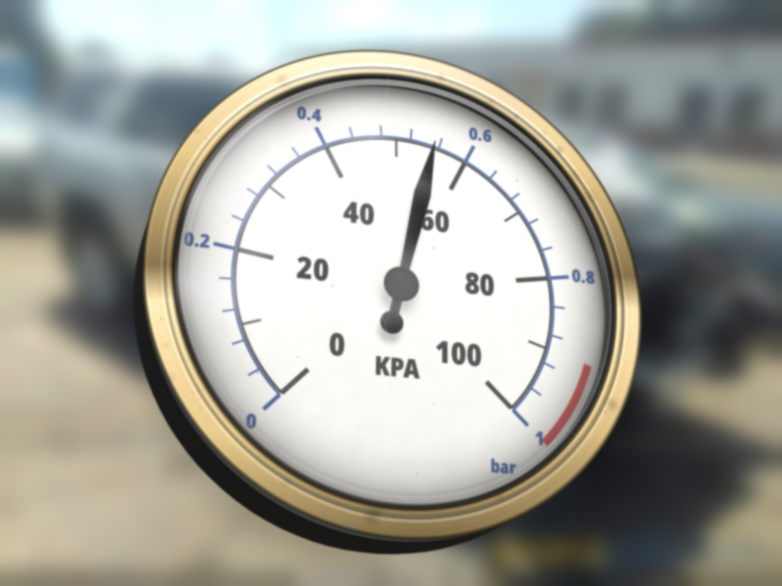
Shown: 55 kPa
